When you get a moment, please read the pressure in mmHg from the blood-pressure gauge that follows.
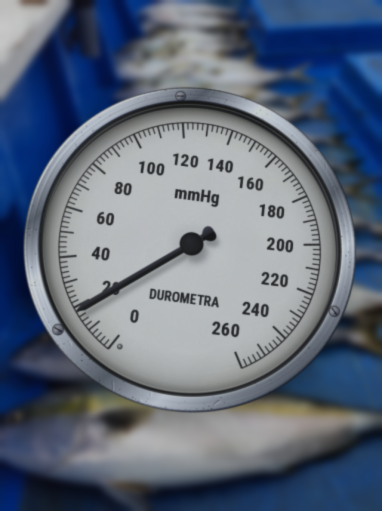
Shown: 18 mmHg
